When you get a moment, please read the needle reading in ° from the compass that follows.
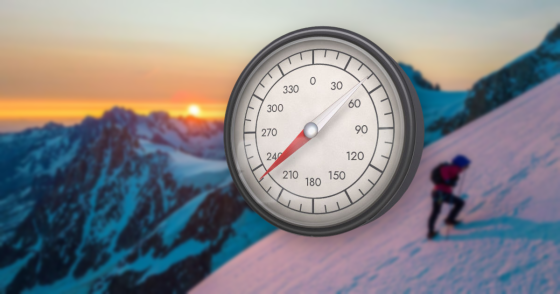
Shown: 230 °
